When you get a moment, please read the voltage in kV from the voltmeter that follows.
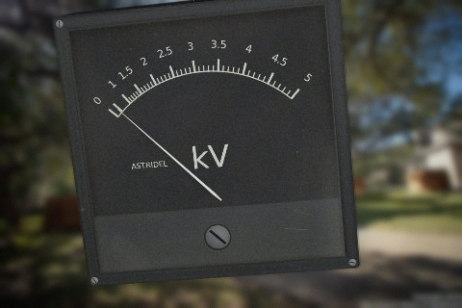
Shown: 0.5 kV
